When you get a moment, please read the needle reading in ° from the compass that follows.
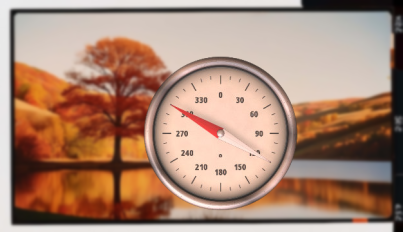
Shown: 300 °
